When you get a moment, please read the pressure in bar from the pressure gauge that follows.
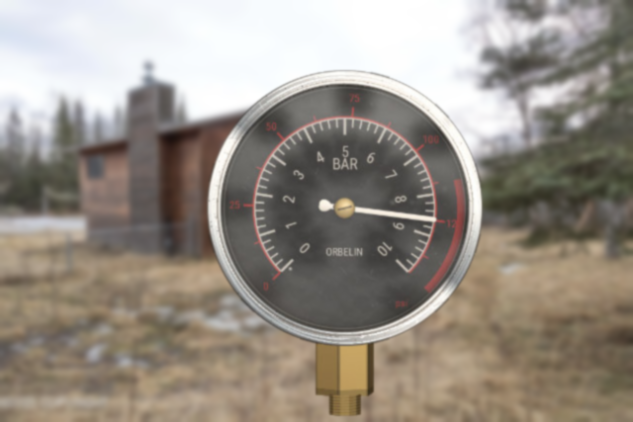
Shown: 8.6 bar
